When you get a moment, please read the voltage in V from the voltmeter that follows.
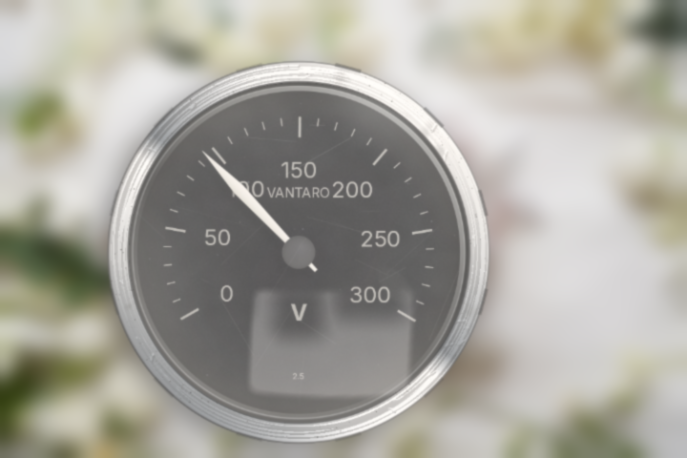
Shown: 95 V
